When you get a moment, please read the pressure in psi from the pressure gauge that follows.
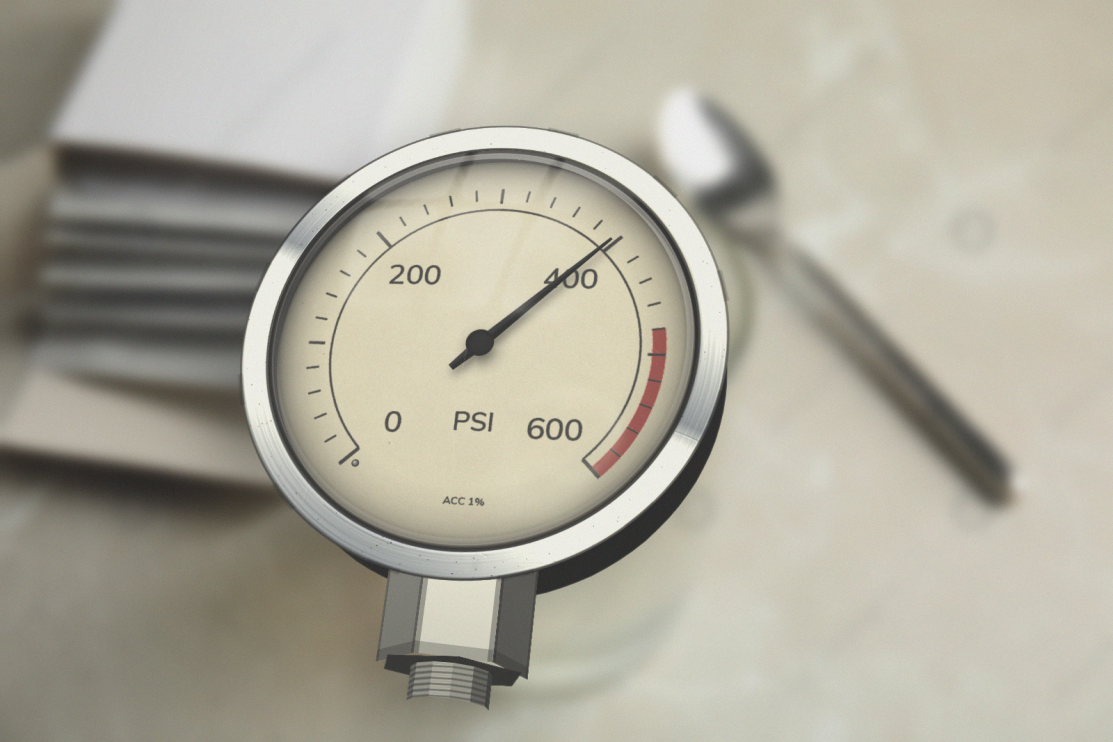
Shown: 400 psi
